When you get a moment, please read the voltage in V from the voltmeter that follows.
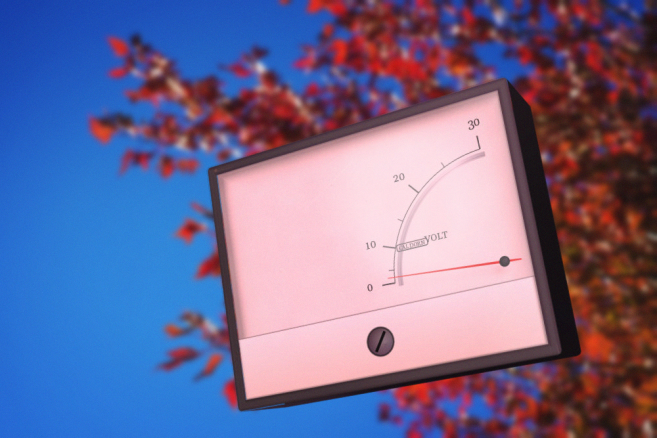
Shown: 2.5 V
